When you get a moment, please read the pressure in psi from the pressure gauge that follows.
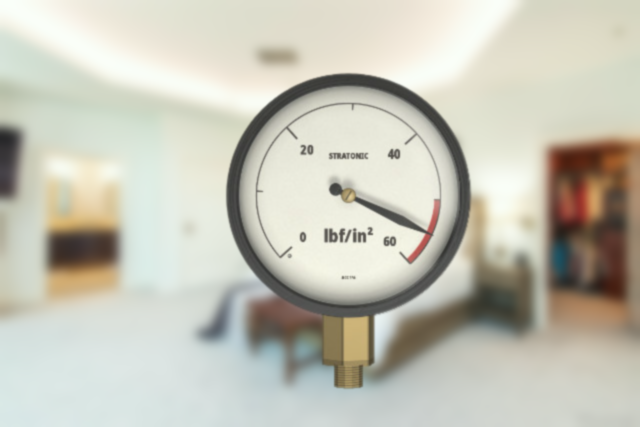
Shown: 55 psi
